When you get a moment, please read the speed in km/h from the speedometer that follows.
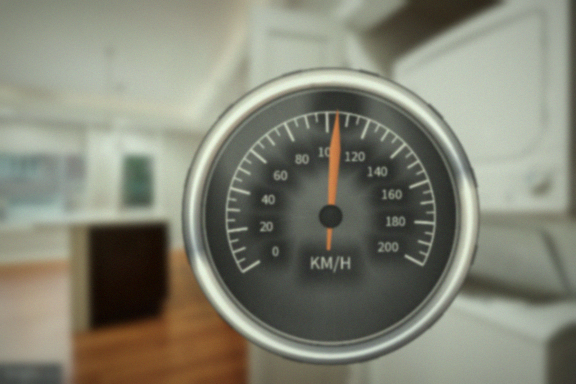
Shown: 105 km/h
